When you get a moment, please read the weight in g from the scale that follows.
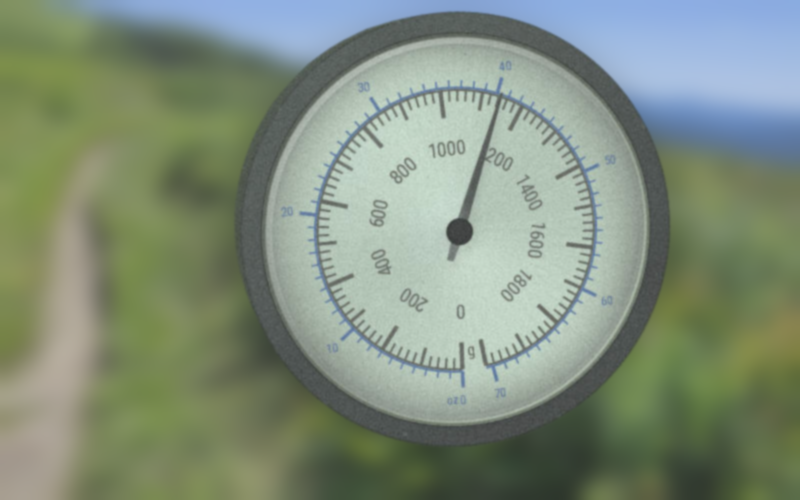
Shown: 1140 g
